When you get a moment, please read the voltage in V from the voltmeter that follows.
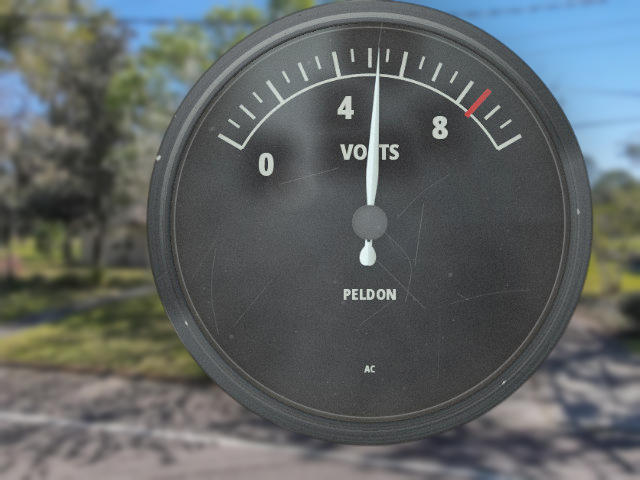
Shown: 5.25 V
